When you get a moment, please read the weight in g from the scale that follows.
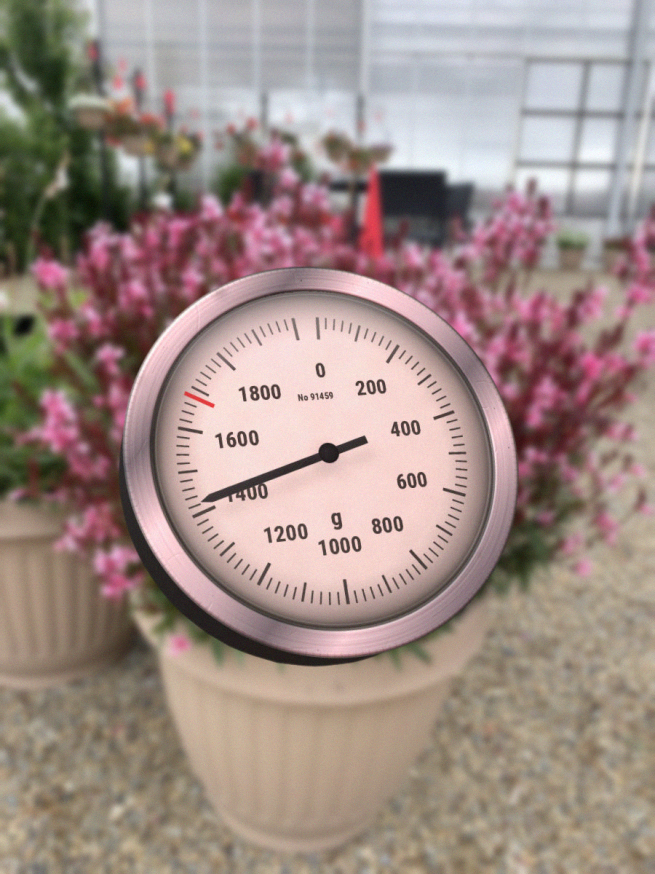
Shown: 1420 g
